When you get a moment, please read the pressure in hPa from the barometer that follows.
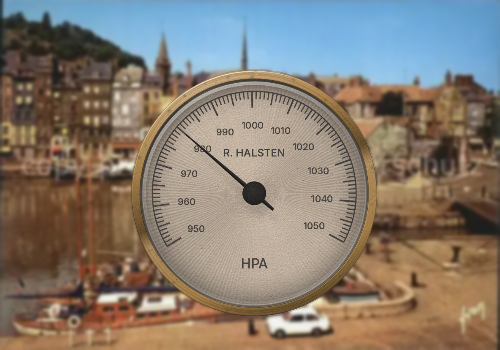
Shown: 980 hPa
